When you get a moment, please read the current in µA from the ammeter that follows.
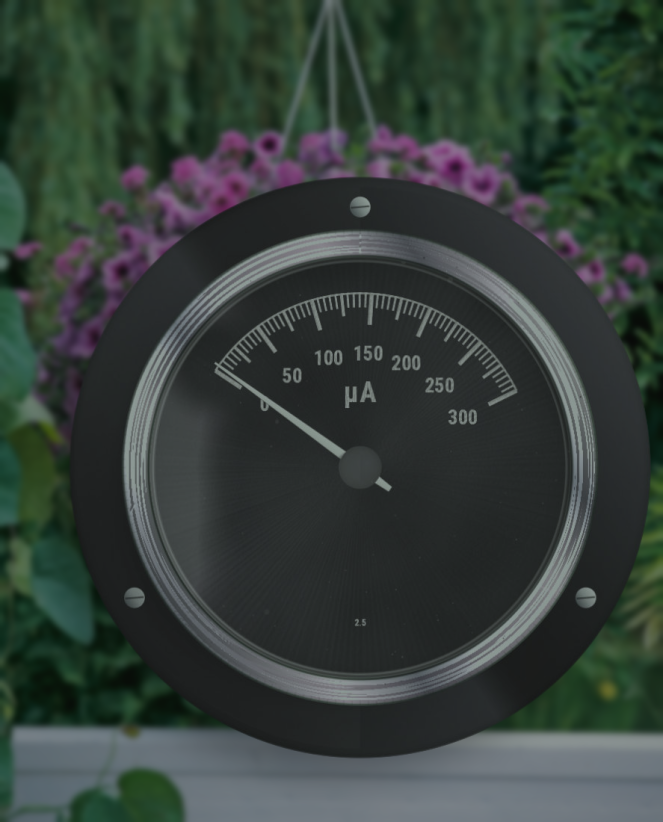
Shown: 5 µA
